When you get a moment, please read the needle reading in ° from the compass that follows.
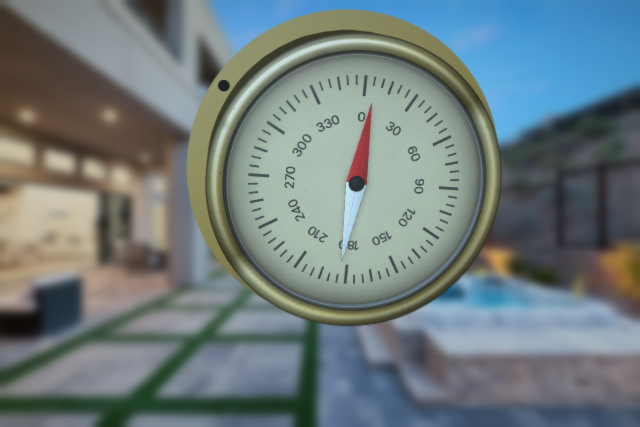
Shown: 5 °
